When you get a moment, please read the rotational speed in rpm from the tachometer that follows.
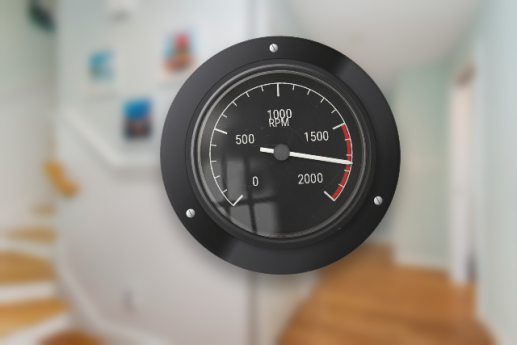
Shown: 1750 rpm
